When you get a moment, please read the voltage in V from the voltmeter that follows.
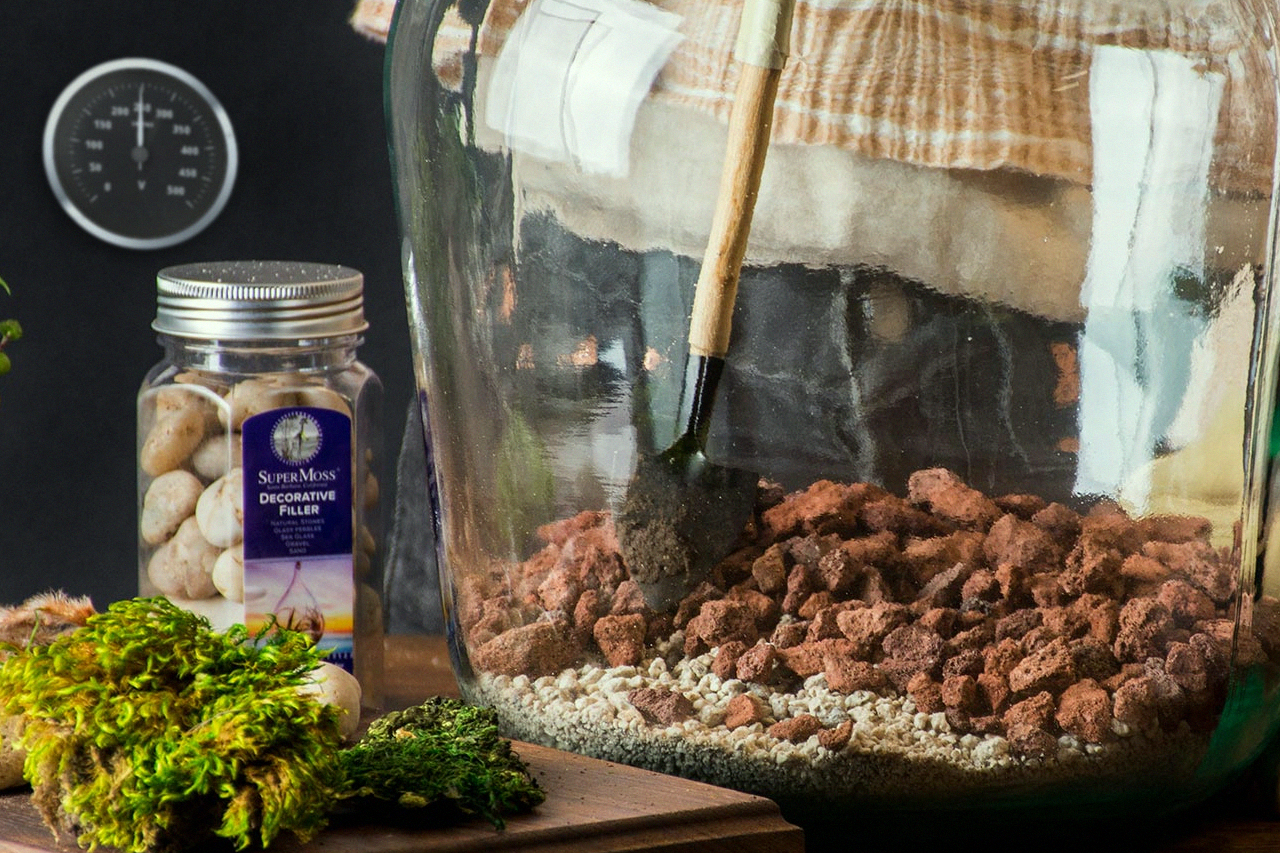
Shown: 250 V
